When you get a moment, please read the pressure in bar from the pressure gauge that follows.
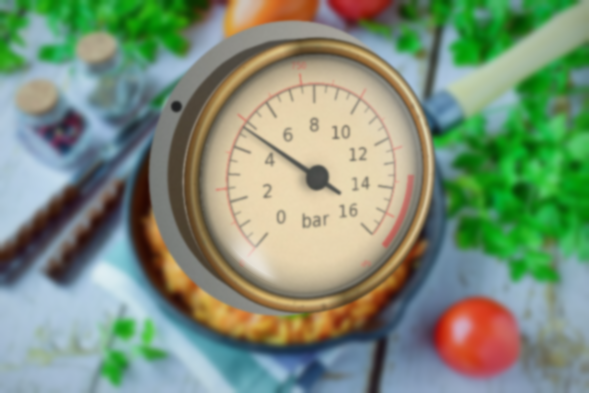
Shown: 4.75 bar
